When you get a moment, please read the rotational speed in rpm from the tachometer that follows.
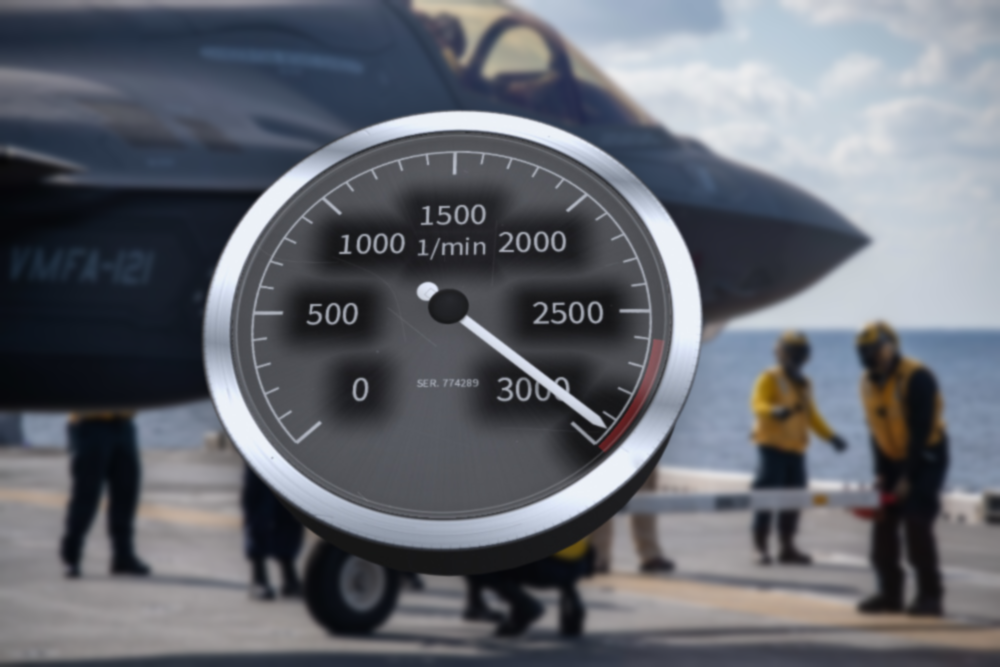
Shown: 2950 rpm
